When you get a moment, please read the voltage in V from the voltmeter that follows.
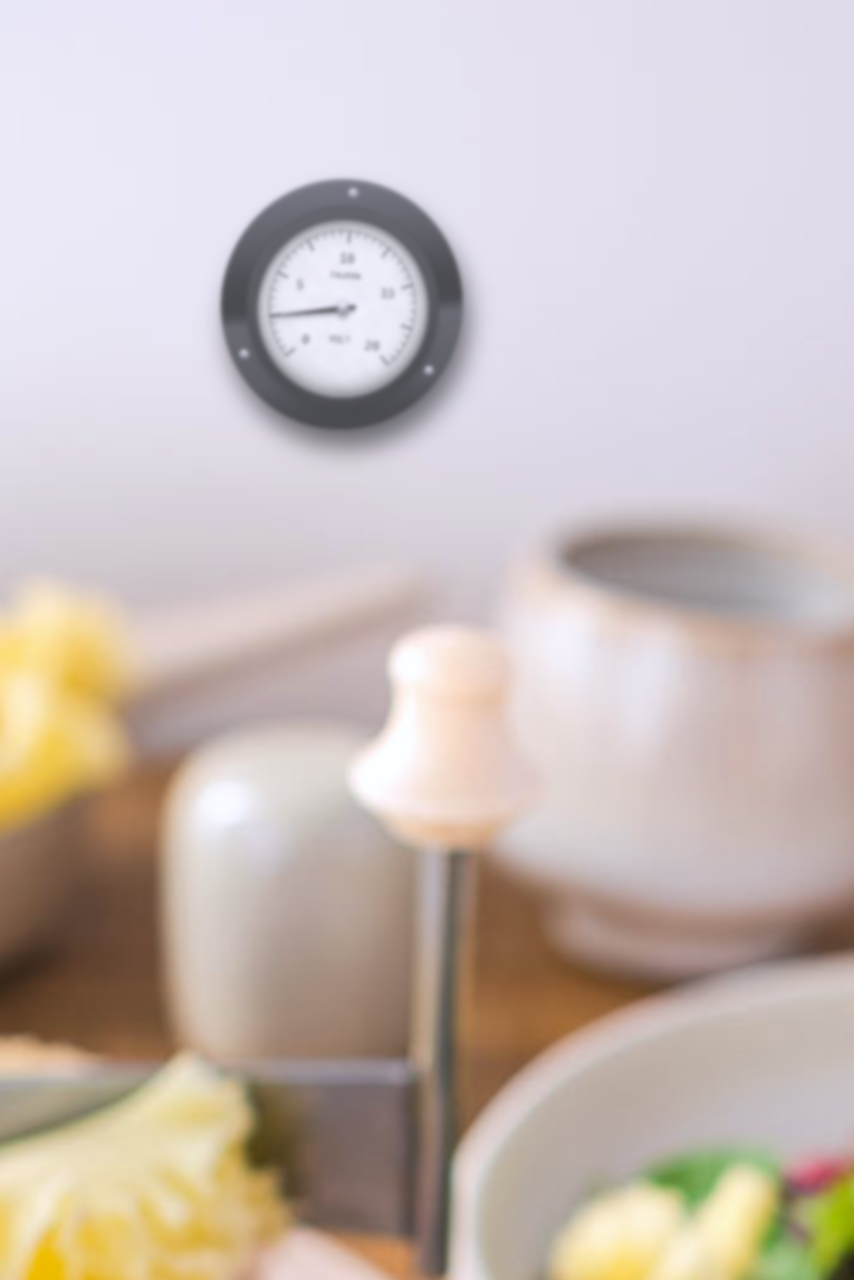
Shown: 2.5 V
